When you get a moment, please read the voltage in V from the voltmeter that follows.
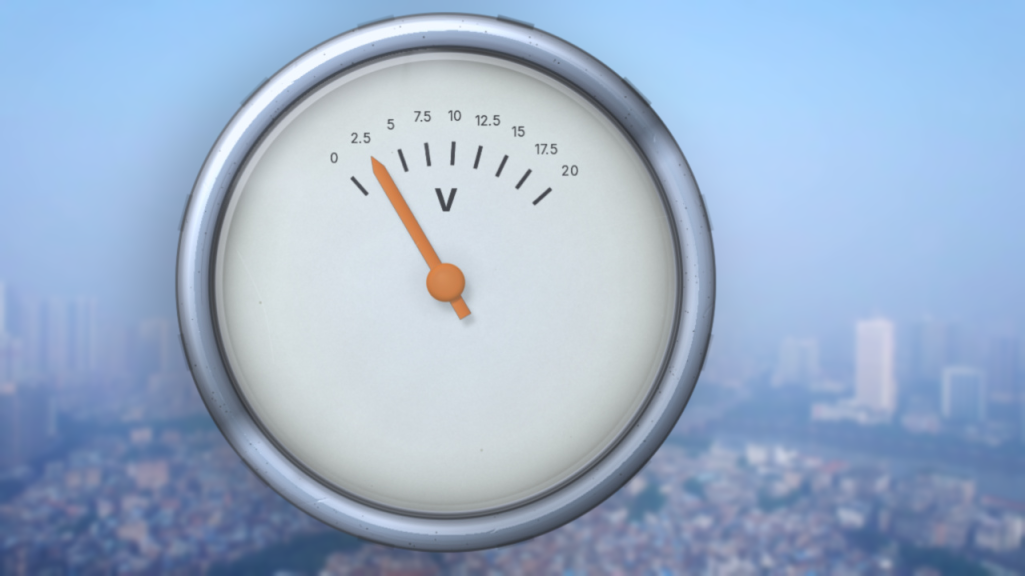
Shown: 2.5 V
